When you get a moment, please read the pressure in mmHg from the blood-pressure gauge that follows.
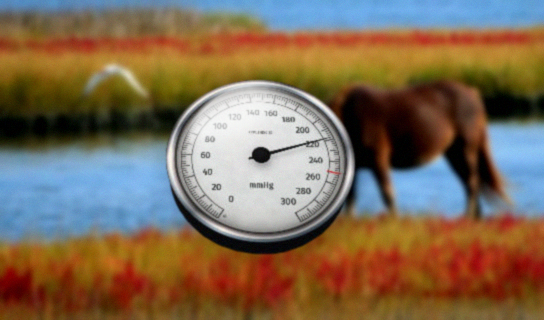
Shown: 220 mmHg
